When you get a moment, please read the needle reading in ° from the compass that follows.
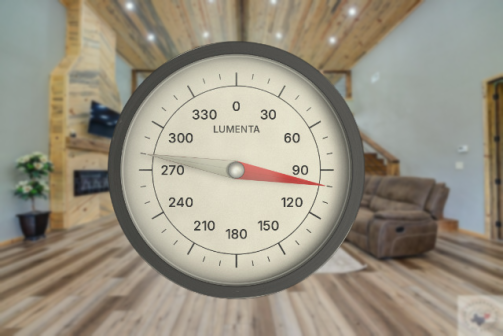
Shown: 100 °
